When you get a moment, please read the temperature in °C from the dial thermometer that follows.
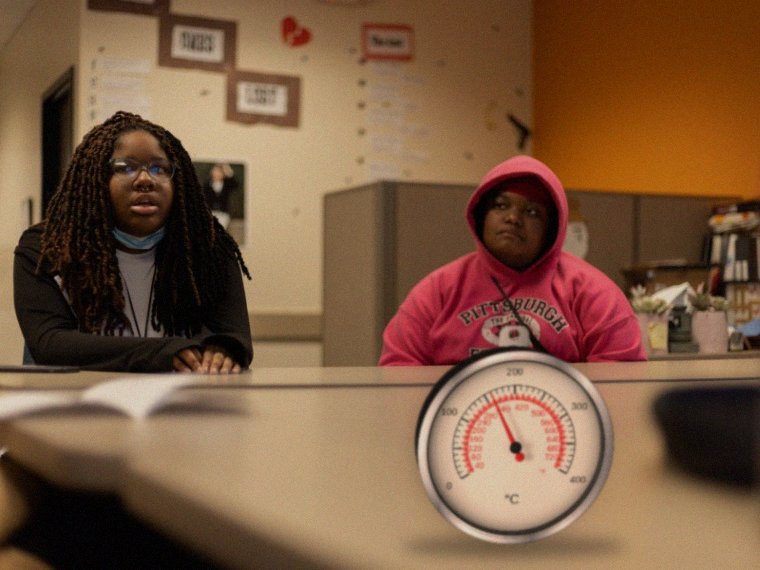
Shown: 160 °C
